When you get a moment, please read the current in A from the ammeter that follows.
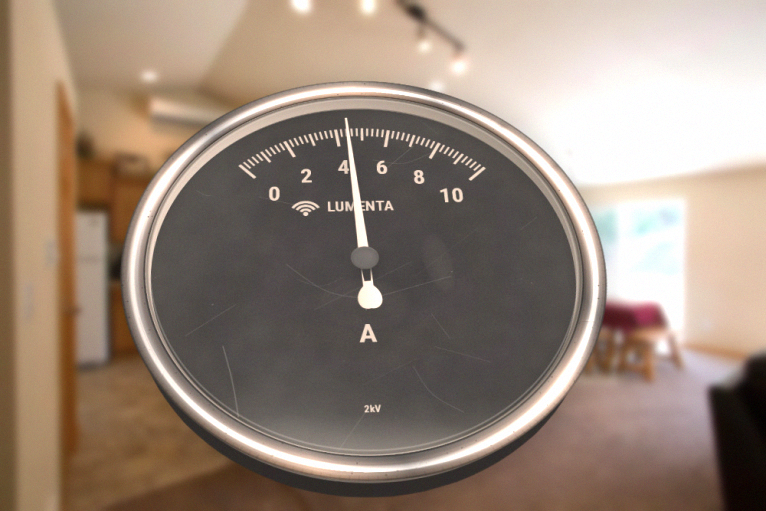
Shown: 4.4 A
